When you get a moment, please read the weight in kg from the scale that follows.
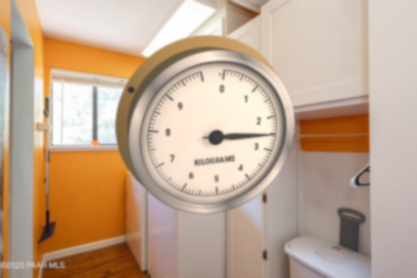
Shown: 2.5 kg
